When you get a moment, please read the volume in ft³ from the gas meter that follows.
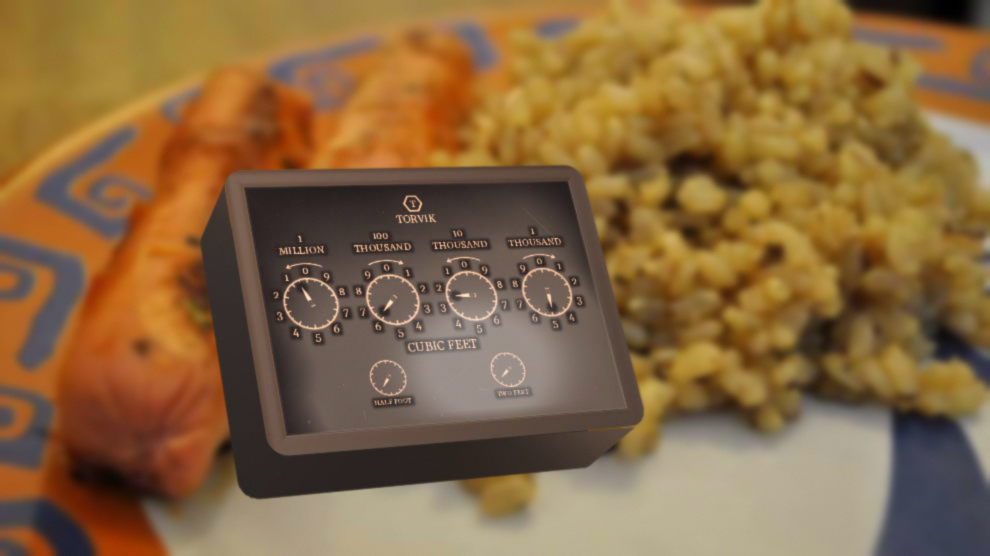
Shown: 62500 ft³
